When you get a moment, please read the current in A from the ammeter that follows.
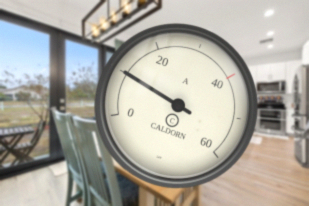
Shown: 10 A
